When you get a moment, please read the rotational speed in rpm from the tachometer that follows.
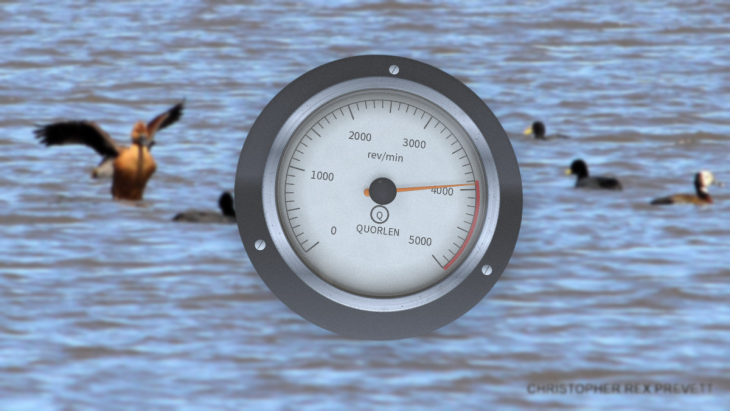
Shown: 3950 rpm
